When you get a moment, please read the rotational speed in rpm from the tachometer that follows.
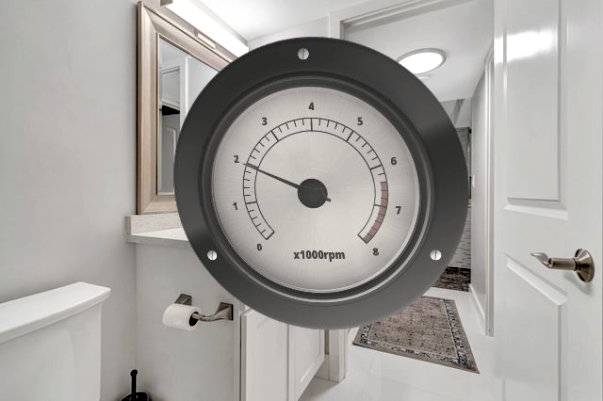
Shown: 2000 rpm
